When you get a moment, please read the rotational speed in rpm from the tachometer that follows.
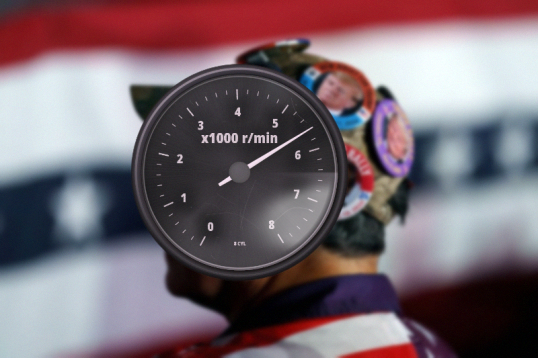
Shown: 5600 rpm
